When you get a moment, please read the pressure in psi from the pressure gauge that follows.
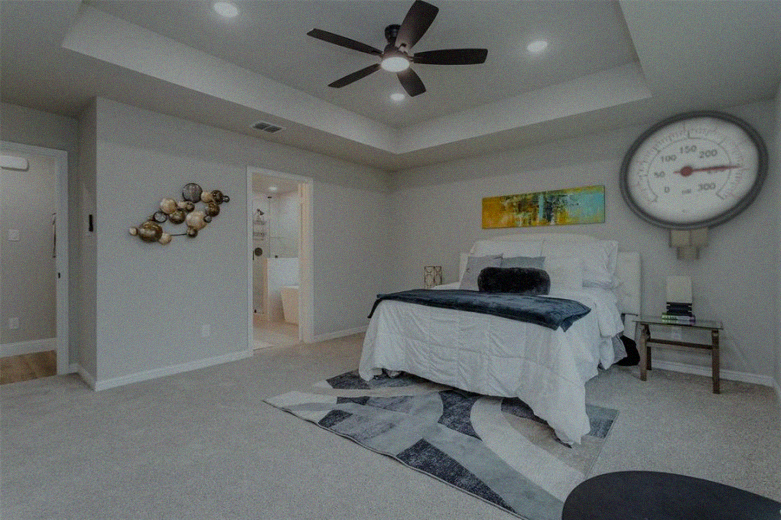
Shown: 250 psi
